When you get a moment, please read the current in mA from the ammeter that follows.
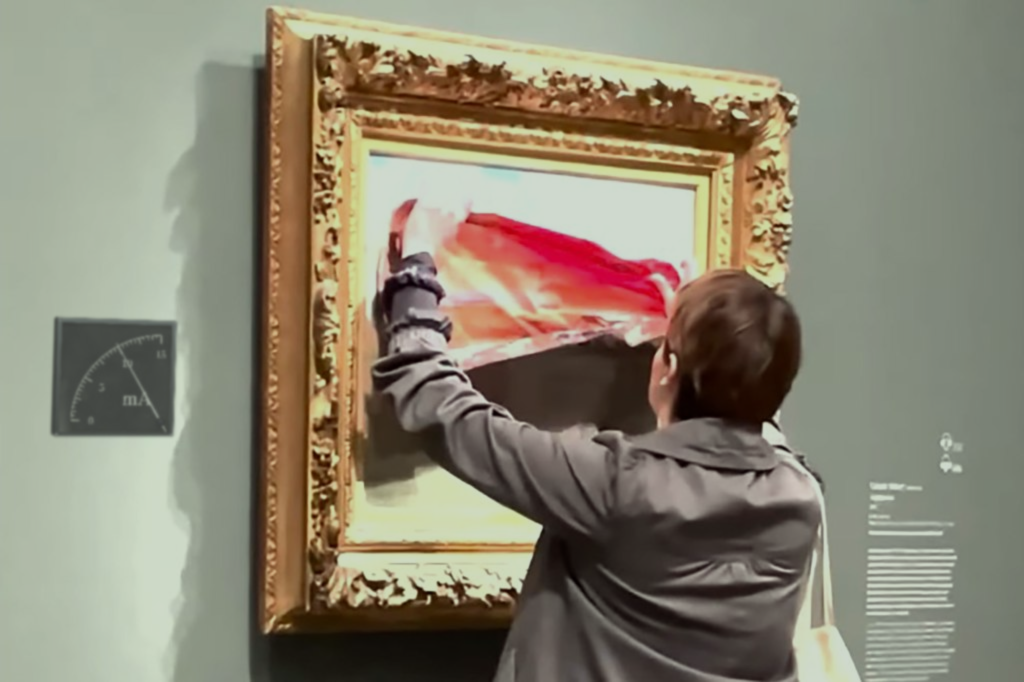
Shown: 10 mA
